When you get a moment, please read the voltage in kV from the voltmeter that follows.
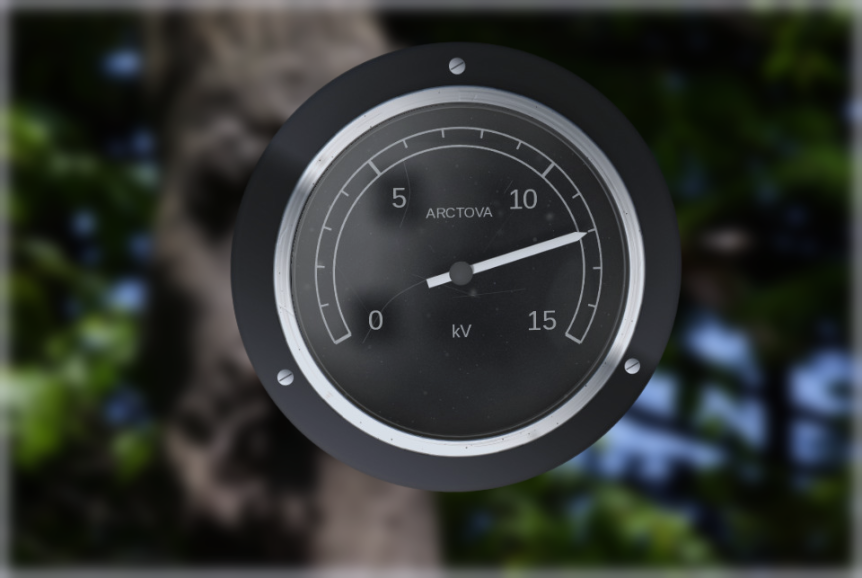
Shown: 12 kV
